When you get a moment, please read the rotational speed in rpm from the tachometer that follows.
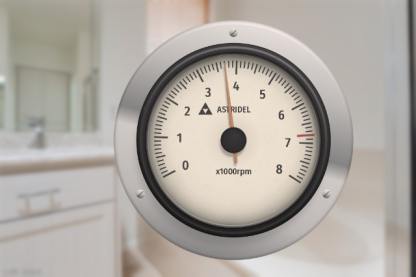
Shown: 3700 rpm
